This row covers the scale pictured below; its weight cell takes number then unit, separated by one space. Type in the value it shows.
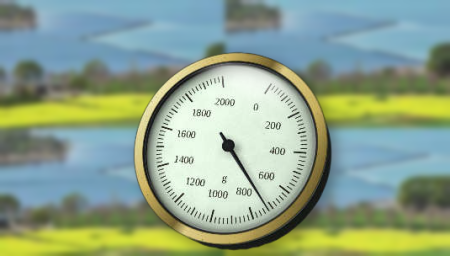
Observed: 720 g
